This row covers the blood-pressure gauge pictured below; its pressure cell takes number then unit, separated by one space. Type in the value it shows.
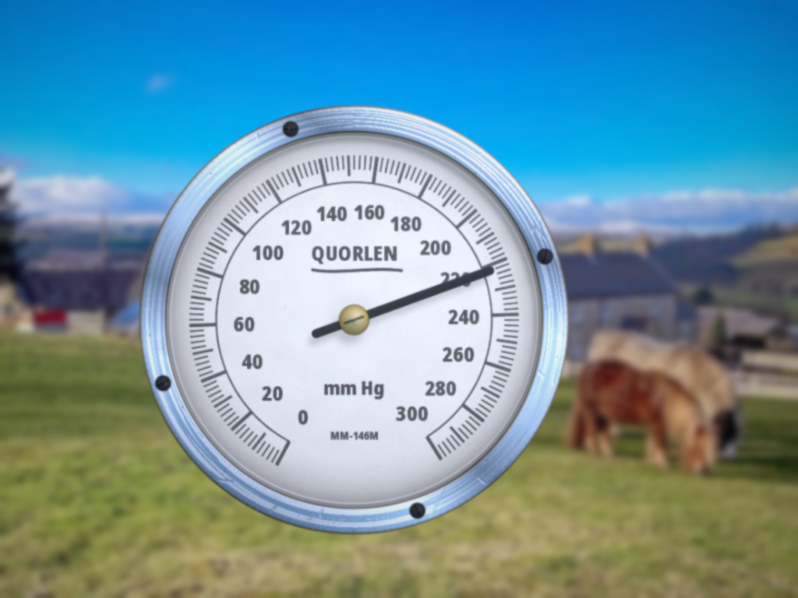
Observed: 222 mmHg
